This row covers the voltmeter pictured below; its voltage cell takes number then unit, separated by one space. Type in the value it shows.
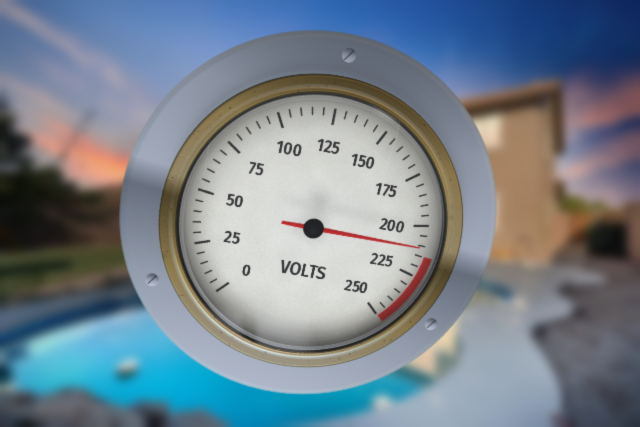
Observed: 210 V
